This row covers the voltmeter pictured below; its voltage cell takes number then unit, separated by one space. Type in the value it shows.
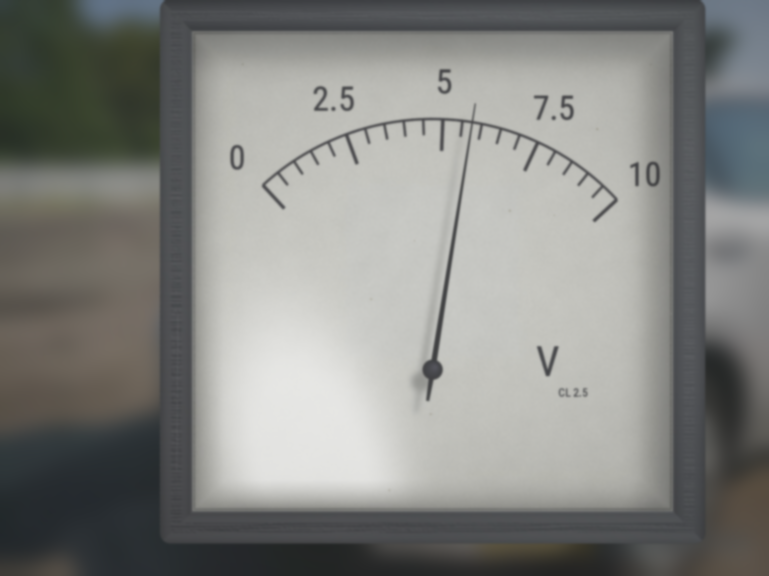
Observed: 5.75 V
